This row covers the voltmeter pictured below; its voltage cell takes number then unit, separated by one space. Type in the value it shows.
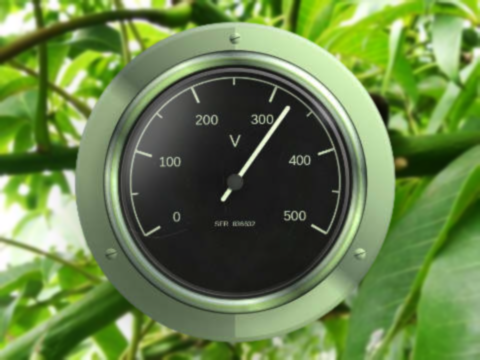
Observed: 325 V
